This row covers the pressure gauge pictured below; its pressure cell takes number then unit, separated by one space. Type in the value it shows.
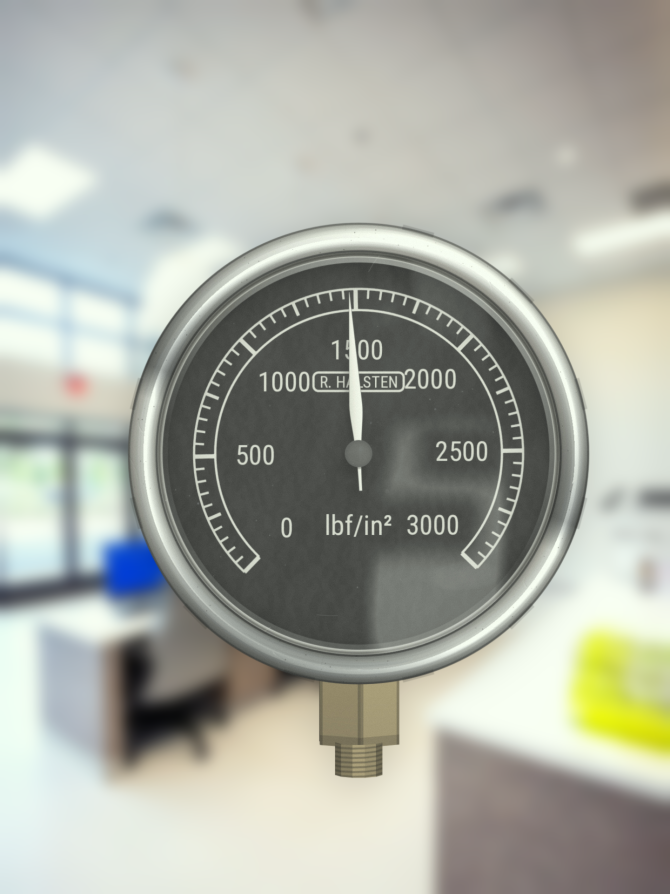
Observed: 1475 psi
